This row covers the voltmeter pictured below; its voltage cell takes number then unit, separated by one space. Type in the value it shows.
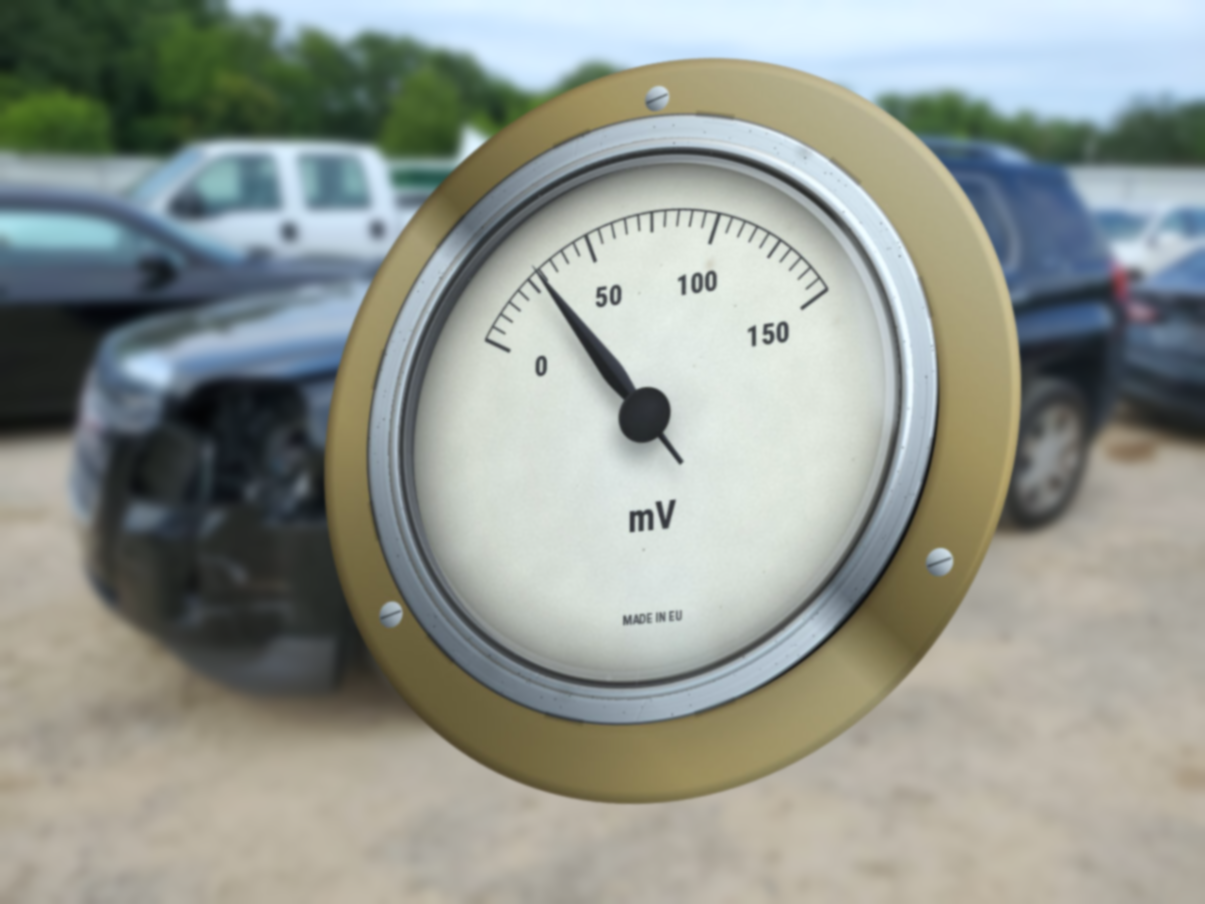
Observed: 30 mV
